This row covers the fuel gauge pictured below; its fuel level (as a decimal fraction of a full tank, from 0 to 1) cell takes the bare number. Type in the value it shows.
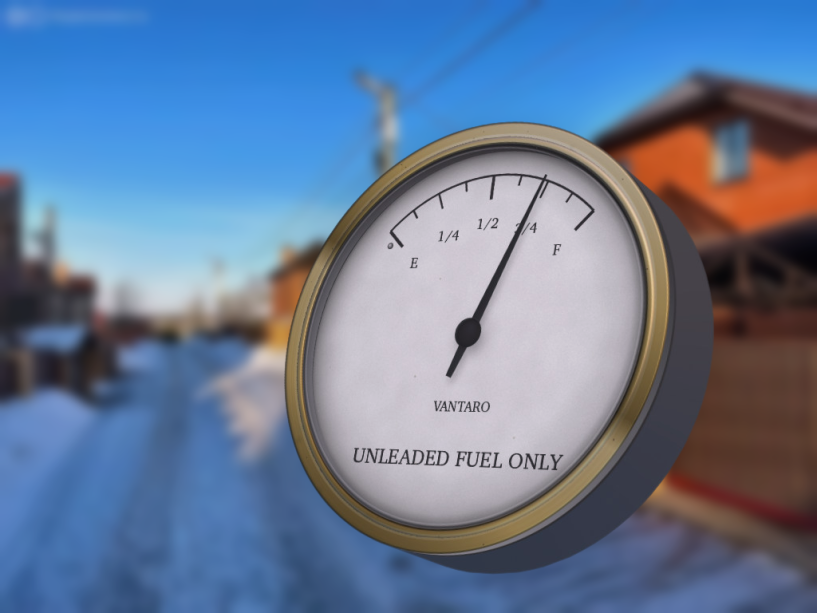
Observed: 0.75
